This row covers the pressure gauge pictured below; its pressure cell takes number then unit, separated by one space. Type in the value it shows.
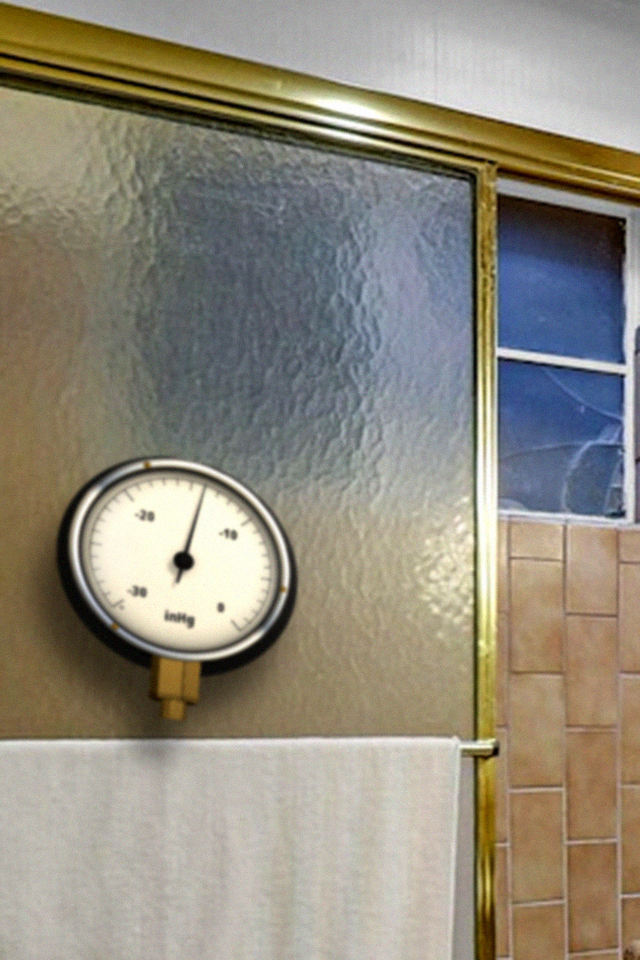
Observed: -14 inHg
